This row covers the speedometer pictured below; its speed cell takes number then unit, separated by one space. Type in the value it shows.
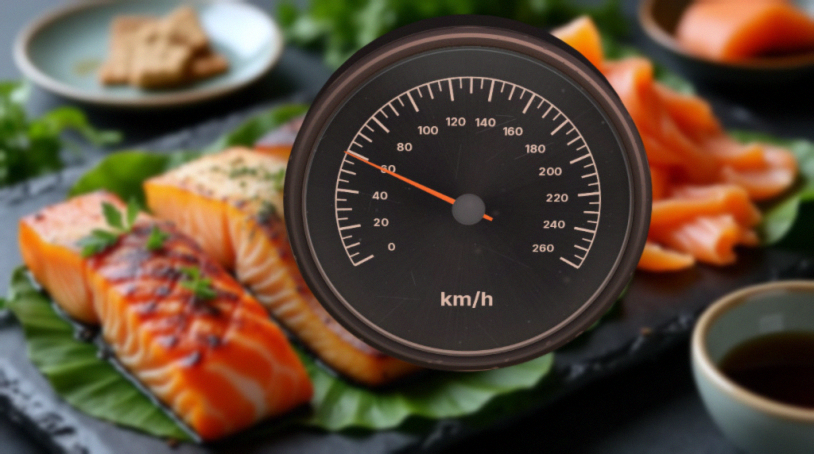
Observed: 60 km/h
